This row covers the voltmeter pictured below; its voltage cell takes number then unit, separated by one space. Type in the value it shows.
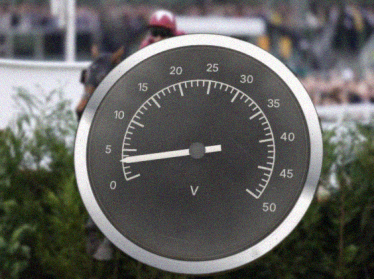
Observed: 3 V
